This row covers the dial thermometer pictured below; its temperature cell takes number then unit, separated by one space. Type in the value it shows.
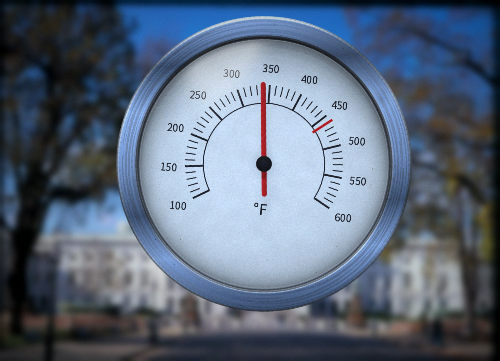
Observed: 340 °F
